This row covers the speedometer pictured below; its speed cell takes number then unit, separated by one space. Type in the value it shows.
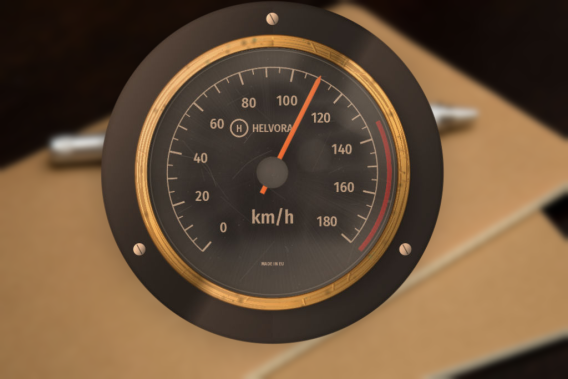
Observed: 110 km/h
